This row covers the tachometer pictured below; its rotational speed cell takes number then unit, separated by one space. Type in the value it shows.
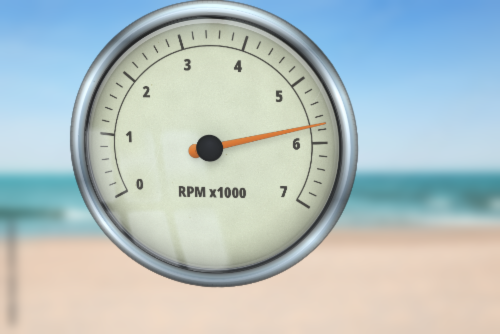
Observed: 5700 rpm
